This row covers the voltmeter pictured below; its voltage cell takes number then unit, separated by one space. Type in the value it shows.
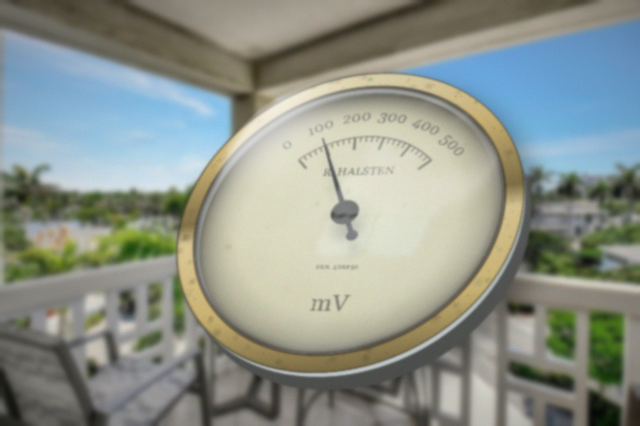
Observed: 100 mV
